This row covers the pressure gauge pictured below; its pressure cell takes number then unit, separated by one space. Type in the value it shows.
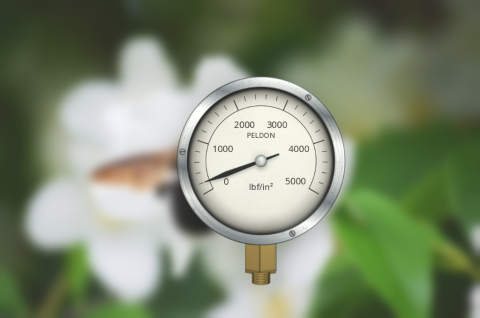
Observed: 200 psi
